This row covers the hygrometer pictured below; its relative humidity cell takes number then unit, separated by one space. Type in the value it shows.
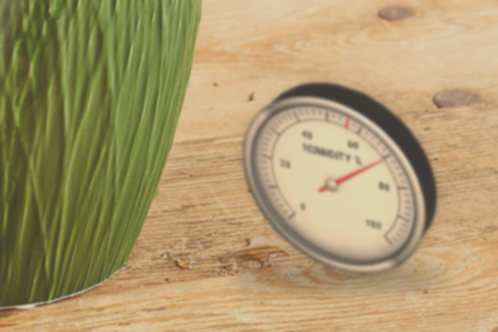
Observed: 70 %
